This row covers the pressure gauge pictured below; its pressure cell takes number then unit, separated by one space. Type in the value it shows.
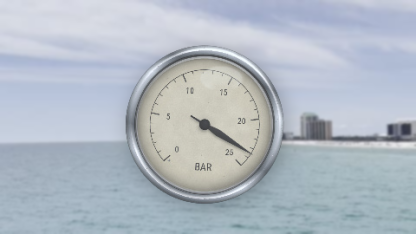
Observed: 23.5 bar
